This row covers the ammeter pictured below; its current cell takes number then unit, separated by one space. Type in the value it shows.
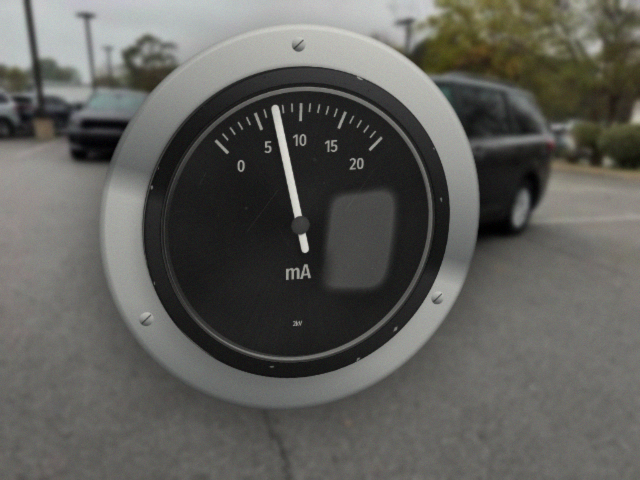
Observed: 7 mA
